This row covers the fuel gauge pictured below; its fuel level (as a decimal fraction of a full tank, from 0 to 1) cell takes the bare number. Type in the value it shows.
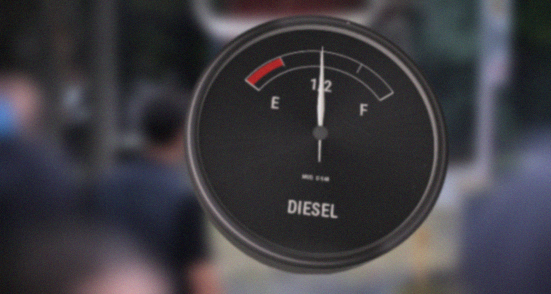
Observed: 0.5
